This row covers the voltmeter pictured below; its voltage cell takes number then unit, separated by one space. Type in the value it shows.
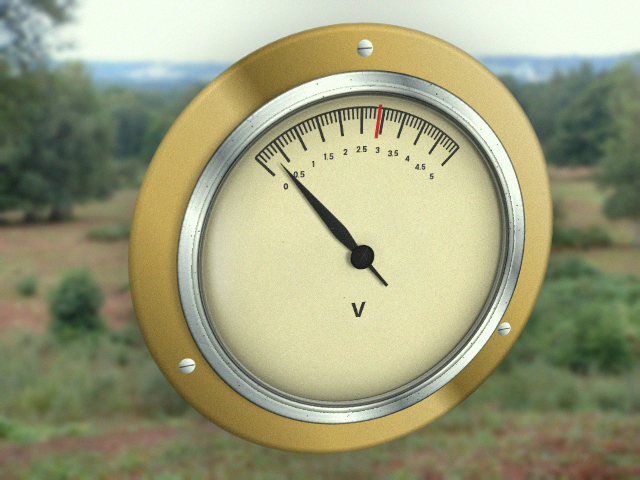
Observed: 0.3 V
